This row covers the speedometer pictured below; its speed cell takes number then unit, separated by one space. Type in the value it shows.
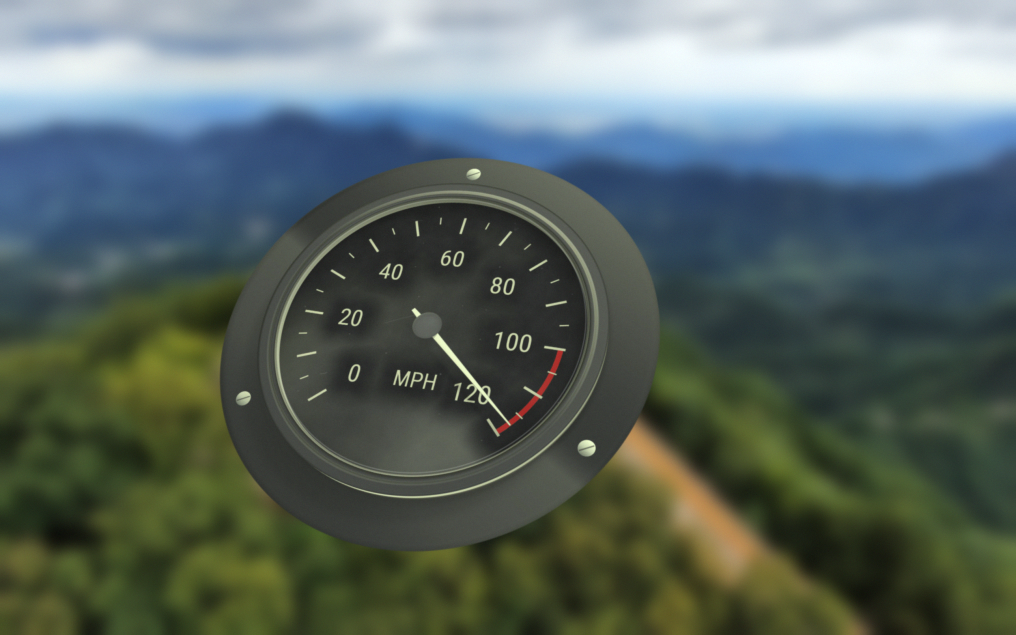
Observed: 117.5 mph
